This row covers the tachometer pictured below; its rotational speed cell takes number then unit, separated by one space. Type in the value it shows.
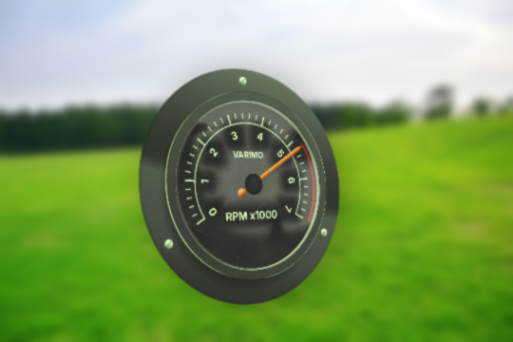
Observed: 5200 rpm
